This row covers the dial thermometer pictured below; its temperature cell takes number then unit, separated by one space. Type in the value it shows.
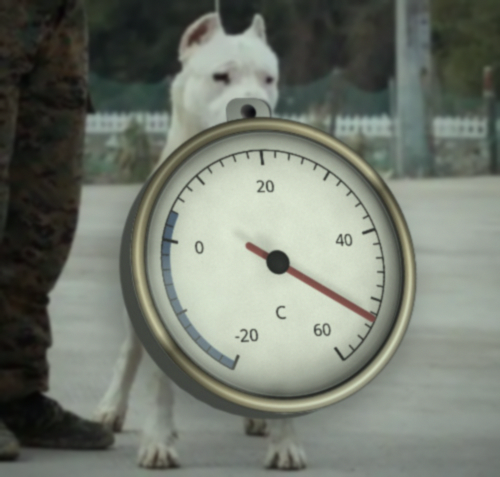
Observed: 53 °C
